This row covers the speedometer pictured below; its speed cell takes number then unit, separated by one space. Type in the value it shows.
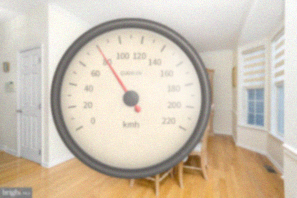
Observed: 80 km/h
